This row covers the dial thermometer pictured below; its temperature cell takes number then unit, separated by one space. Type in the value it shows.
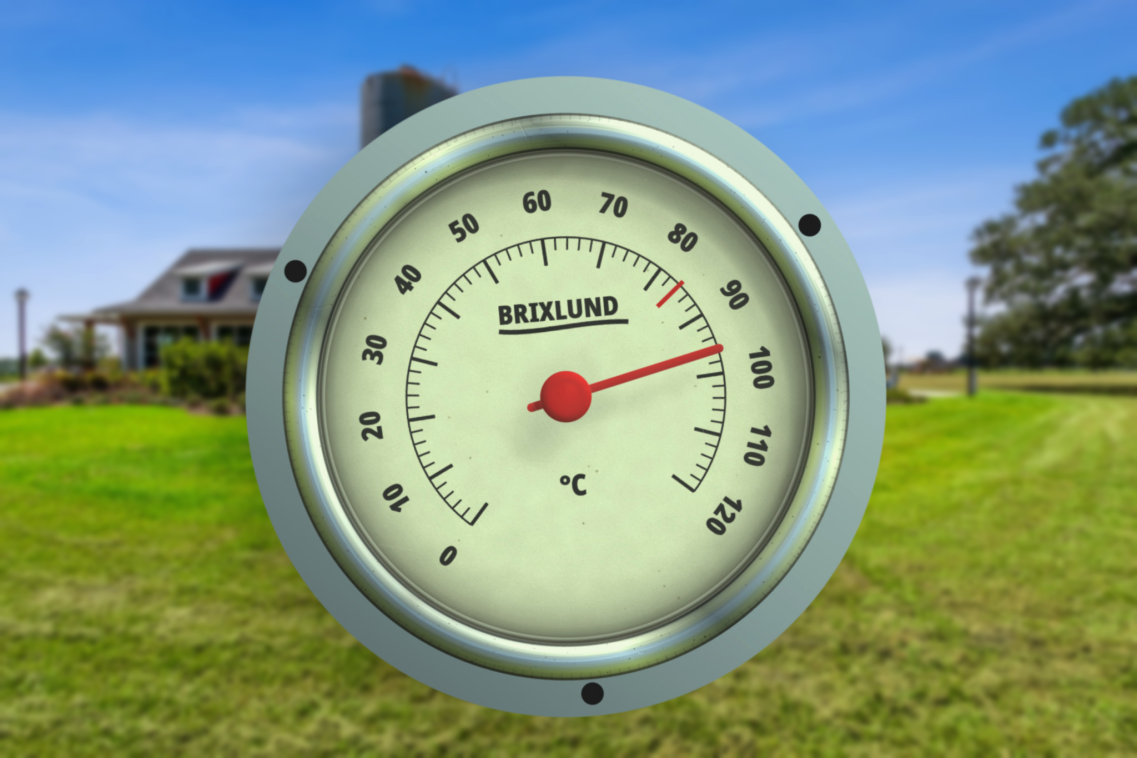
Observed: 96 °C
